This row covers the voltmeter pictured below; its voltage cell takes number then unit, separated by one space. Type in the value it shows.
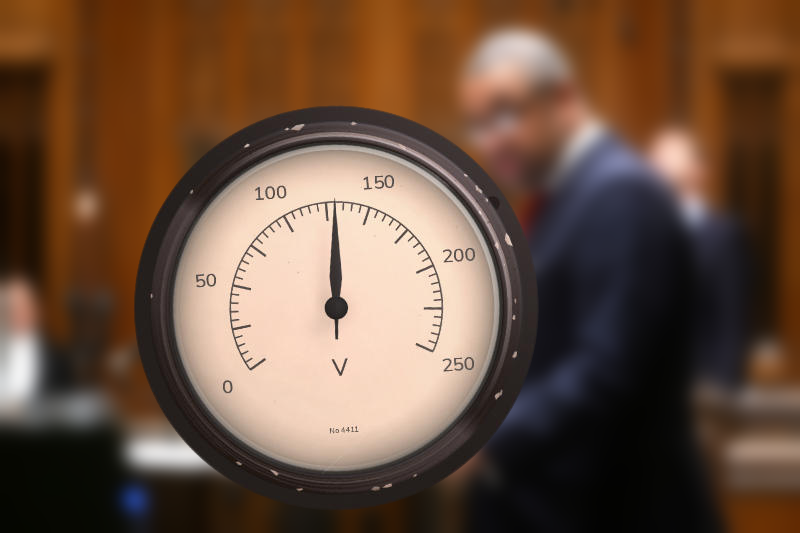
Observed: 130 V
